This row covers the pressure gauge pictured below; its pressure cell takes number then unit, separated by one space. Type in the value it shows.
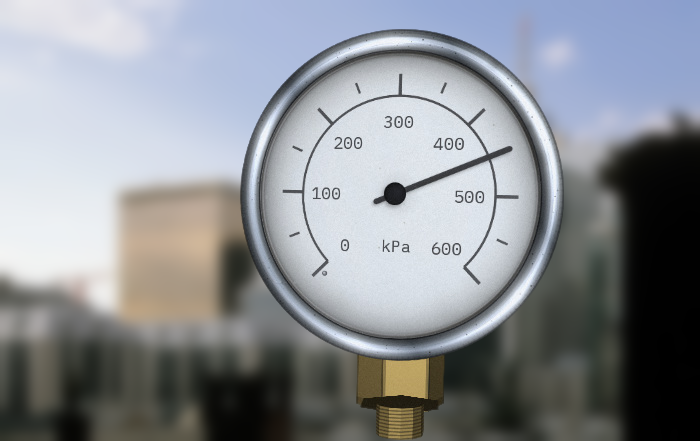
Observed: 450 kPa
